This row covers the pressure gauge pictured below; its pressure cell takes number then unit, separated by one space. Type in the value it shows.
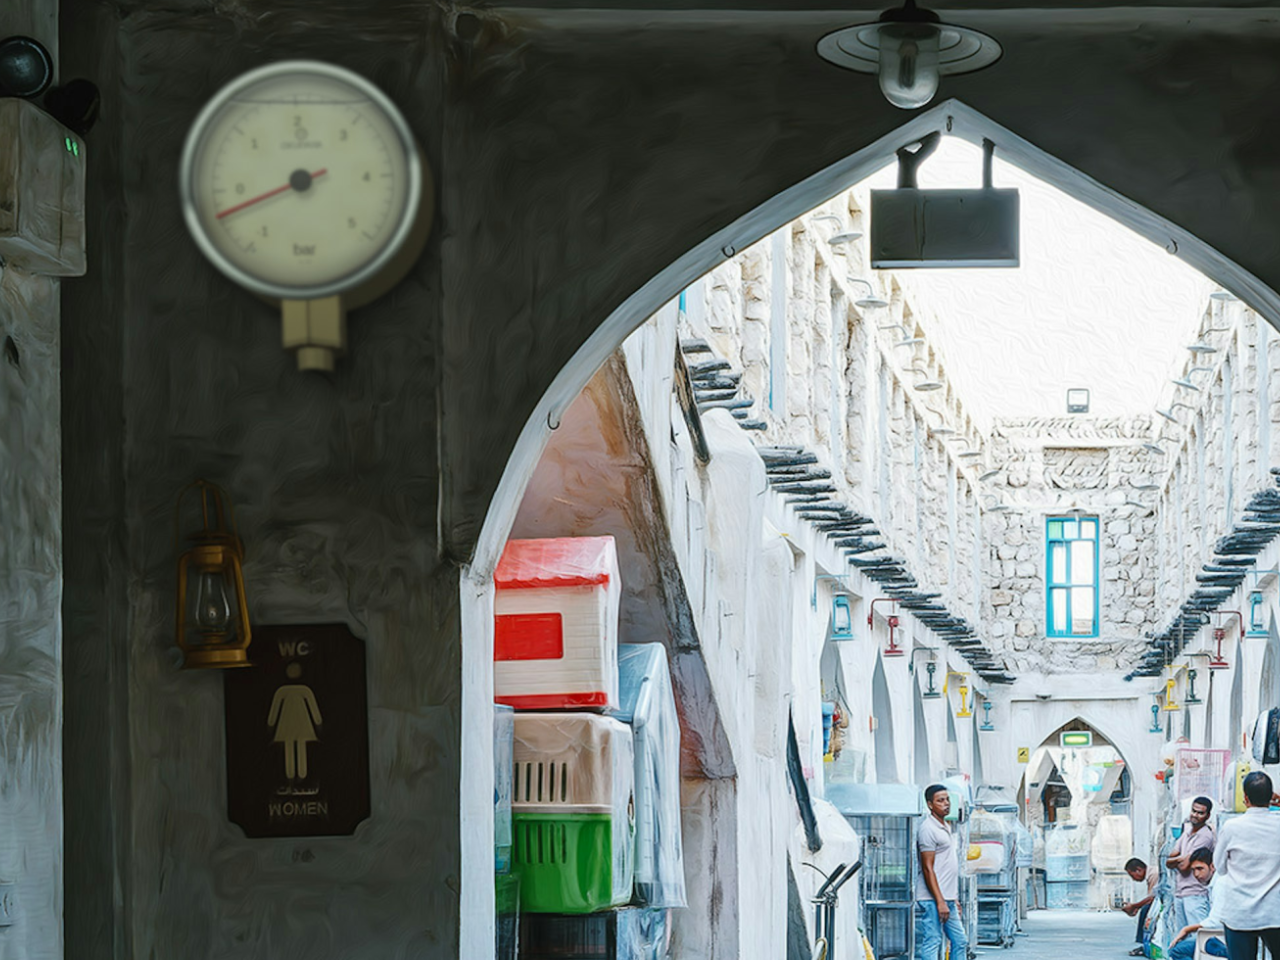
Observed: -0.4 bar
